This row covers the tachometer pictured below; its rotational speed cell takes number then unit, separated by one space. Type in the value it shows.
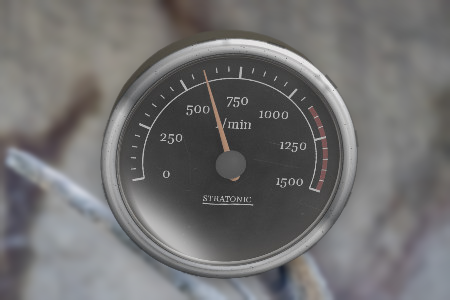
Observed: 600 rpm
